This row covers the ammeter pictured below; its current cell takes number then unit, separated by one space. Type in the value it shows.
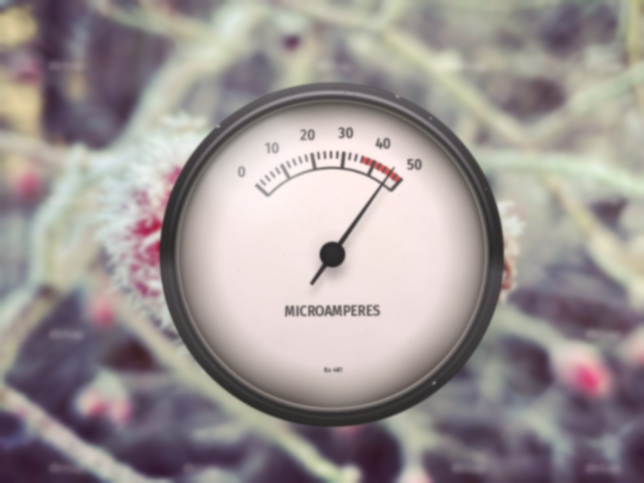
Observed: 46 µA
